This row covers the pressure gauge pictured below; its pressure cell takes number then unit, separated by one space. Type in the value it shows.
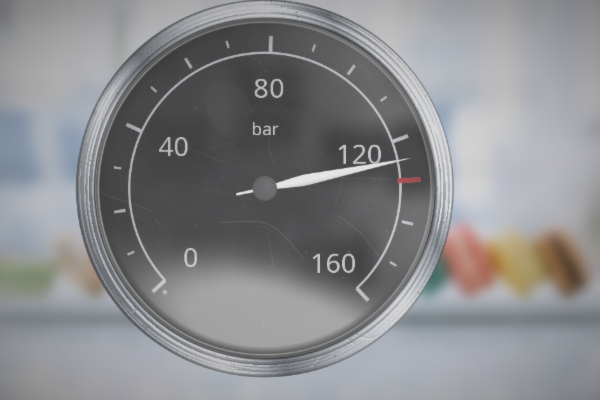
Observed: 125 bar
